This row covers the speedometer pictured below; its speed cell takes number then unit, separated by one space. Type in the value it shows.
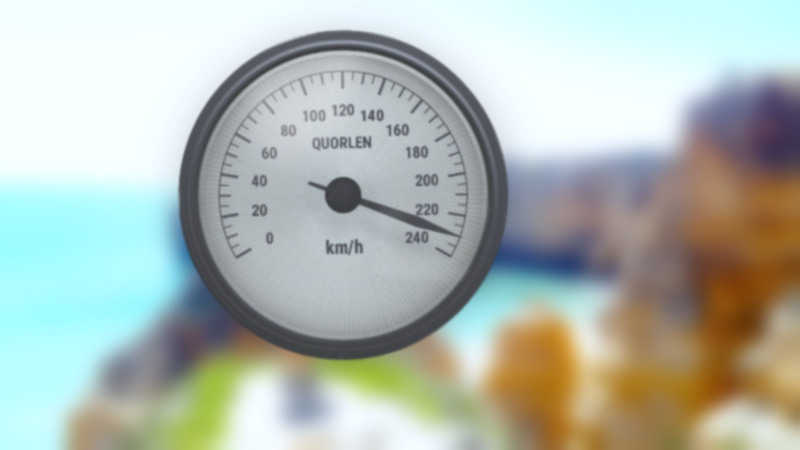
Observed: 230 km/h
